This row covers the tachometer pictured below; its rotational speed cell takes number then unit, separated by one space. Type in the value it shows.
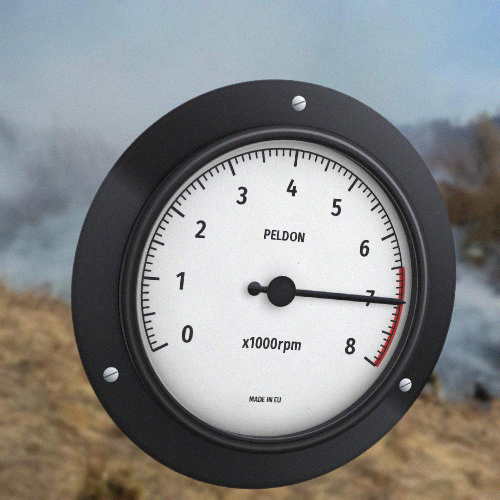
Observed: 7000 rpm
